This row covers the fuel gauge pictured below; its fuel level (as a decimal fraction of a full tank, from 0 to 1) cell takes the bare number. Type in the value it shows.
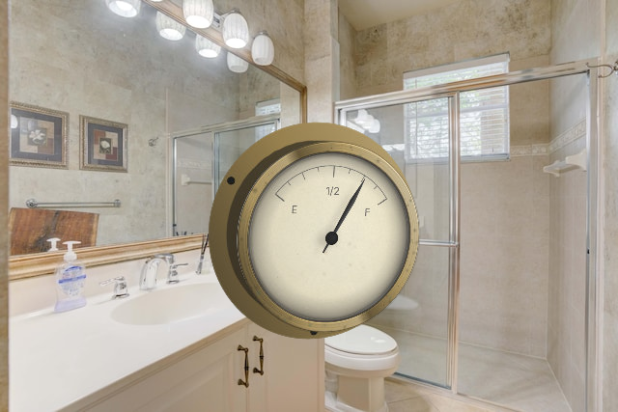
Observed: 0.75
